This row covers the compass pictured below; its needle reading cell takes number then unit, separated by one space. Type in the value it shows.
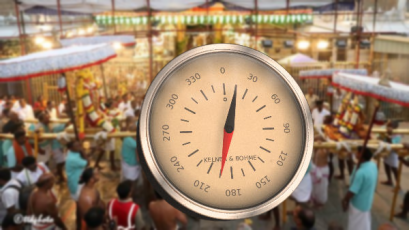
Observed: 195 °
